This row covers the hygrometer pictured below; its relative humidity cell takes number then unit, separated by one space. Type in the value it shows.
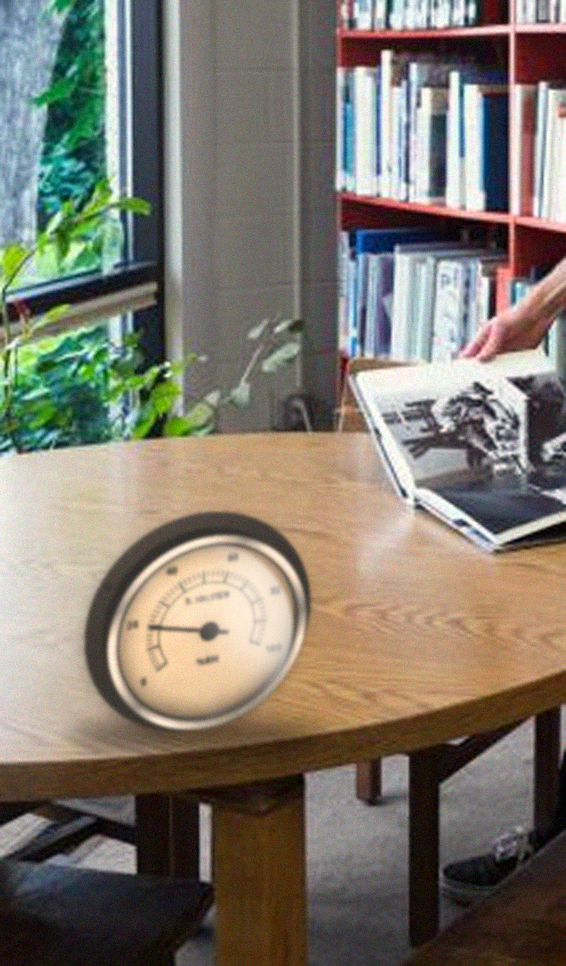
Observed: 20 %
